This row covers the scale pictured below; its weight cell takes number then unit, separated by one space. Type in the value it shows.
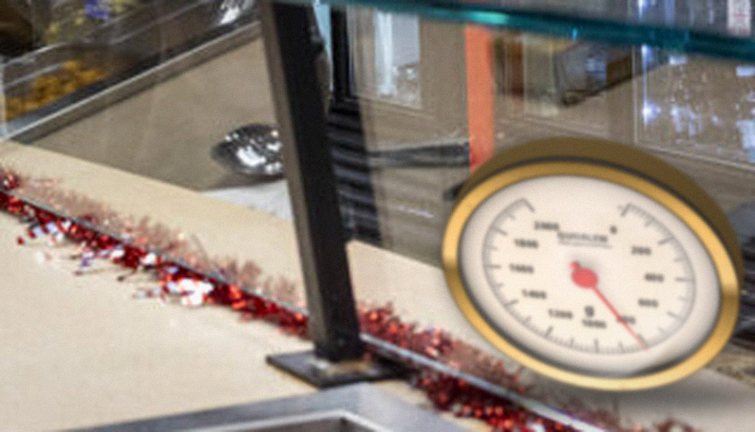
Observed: 800 g
